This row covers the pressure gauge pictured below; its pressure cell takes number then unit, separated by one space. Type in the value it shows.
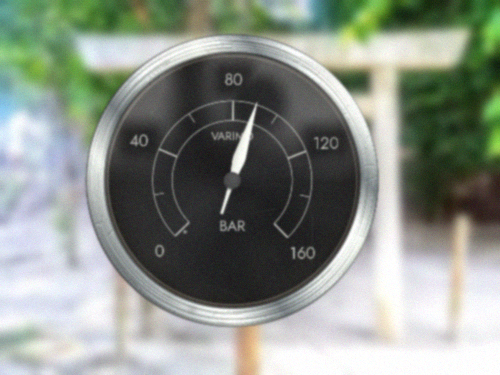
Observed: 90 bar
